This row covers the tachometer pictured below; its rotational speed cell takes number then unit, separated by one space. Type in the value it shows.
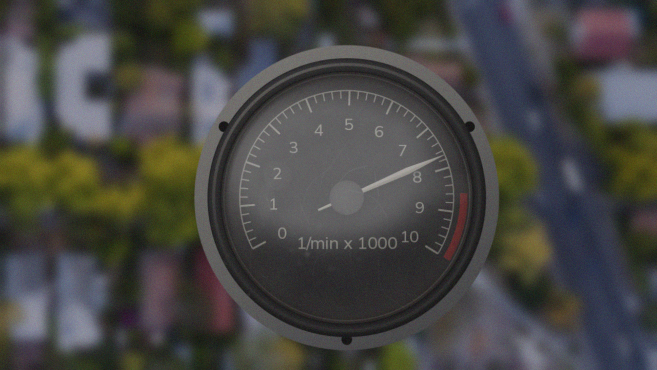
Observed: 7700 rpm
